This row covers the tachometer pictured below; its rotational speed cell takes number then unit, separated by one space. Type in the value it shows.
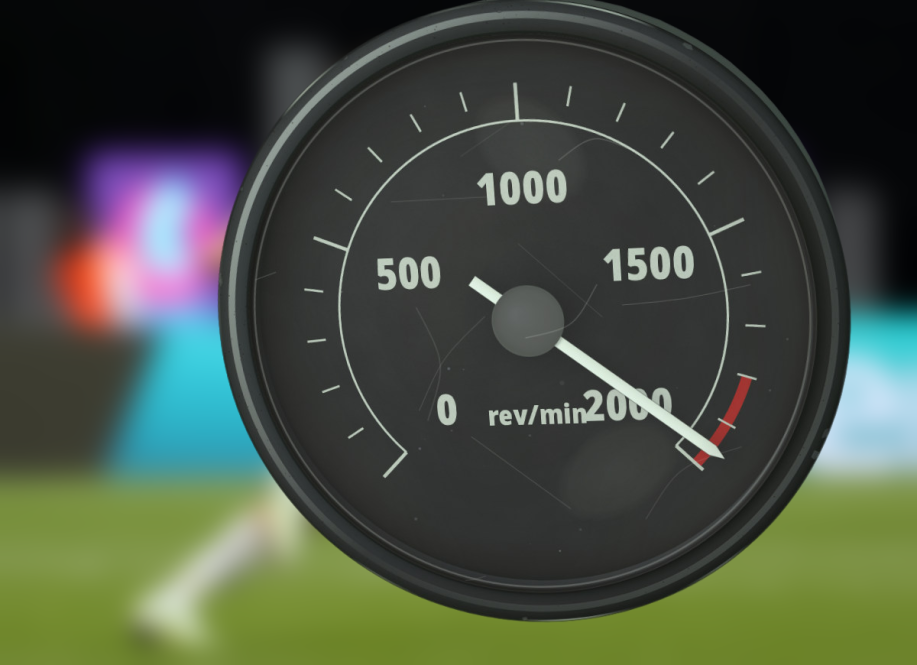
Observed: 1950 rpm
